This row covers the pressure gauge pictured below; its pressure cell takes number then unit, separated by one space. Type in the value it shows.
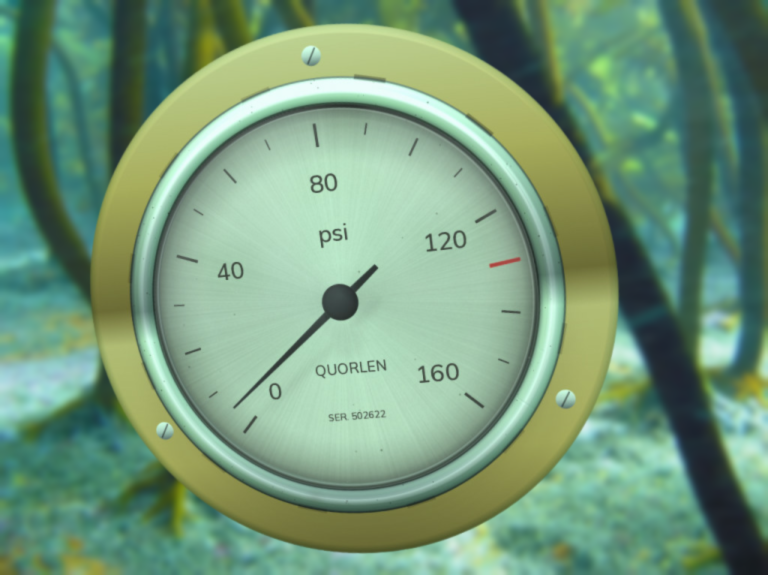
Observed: 5 psi
